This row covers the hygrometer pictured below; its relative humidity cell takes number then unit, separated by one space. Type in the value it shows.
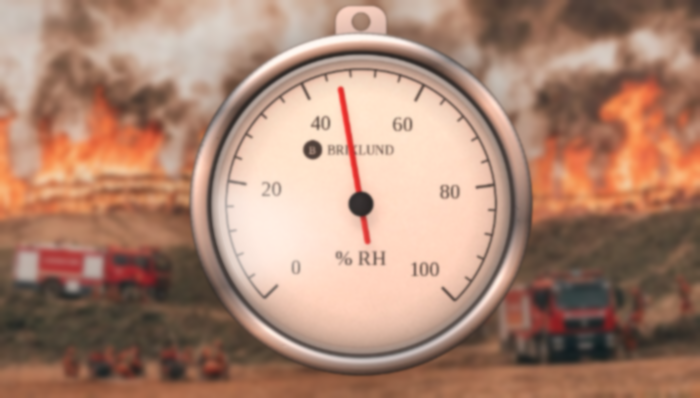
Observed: 46 %
